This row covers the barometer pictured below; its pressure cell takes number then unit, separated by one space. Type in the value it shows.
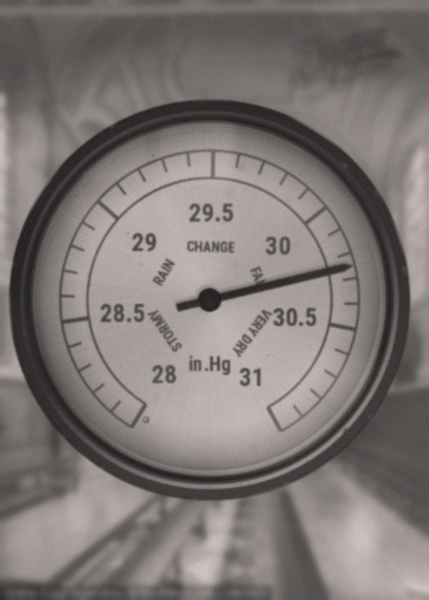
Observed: 30.25 inHg
